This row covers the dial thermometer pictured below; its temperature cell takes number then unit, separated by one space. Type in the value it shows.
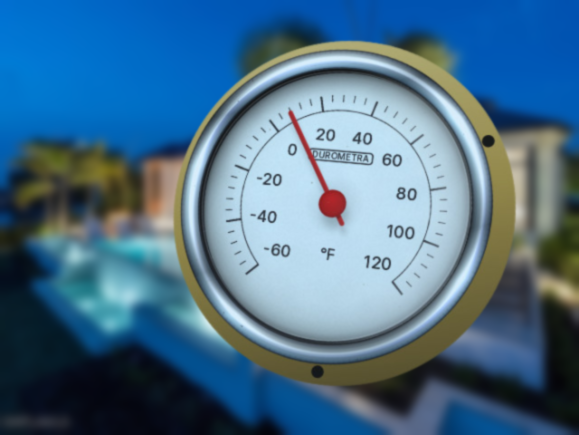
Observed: 8 °F
